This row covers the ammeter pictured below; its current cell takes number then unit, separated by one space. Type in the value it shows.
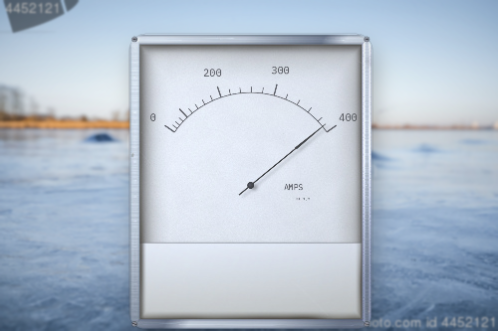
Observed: 390 A
